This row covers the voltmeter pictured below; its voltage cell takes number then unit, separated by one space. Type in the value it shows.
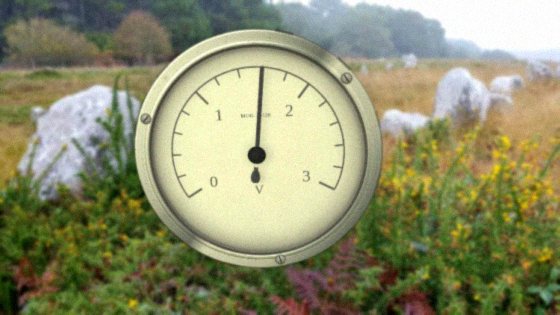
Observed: 1.6 V
